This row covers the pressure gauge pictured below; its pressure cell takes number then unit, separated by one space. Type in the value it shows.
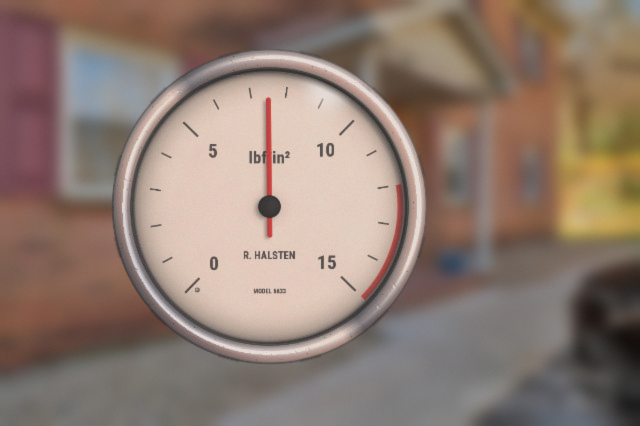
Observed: 7.5 psi
